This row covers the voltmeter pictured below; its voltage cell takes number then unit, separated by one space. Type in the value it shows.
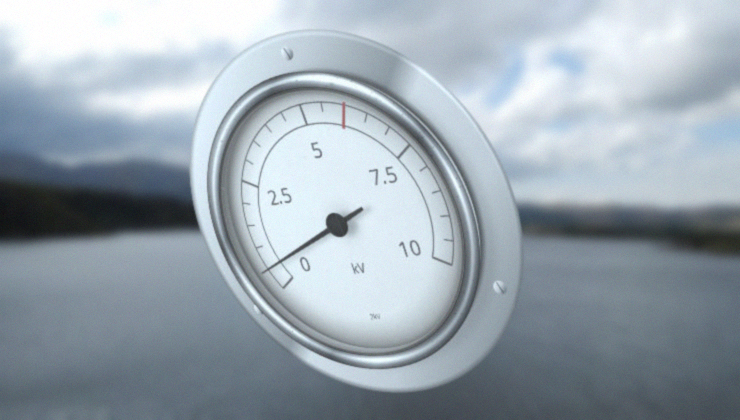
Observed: 0.5 kV
